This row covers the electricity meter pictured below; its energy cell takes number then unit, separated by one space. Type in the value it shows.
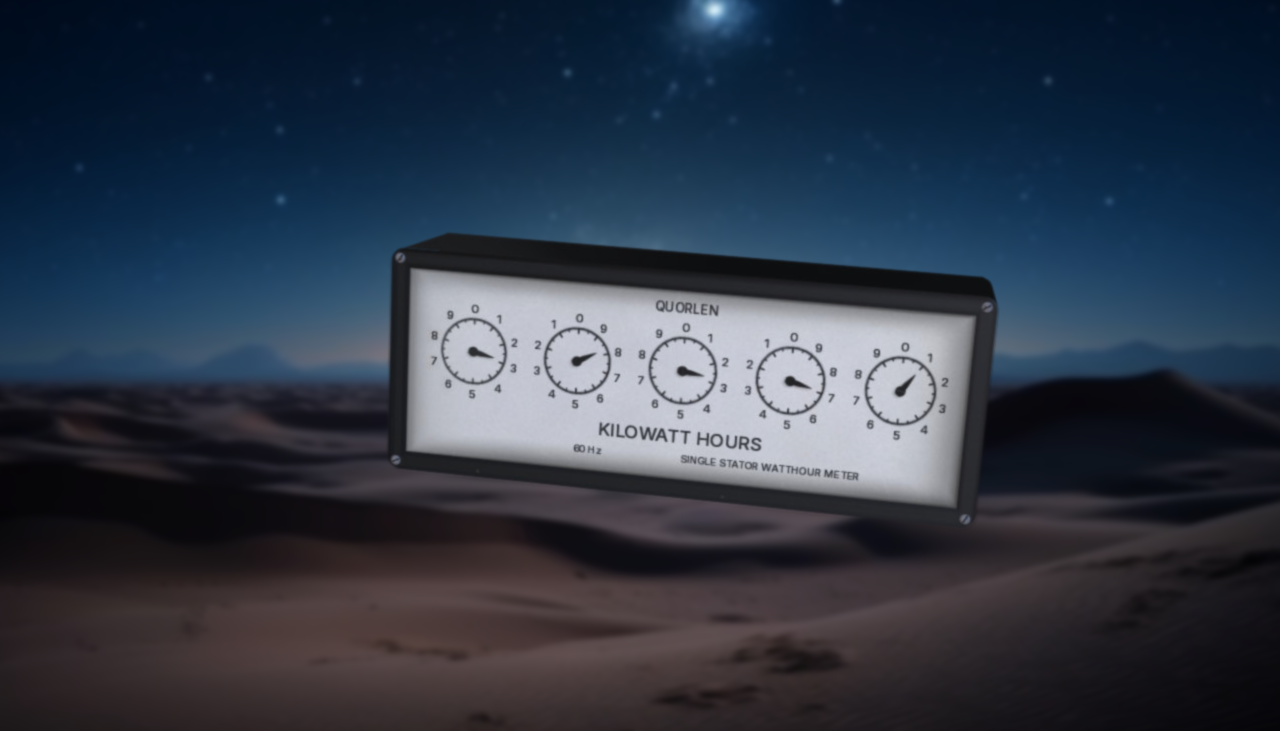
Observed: 28271 kWh
